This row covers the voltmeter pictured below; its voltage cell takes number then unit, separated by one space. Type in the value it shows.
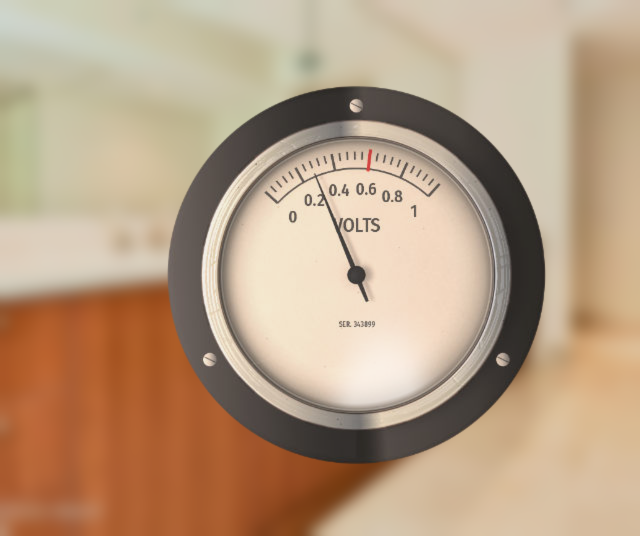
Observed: 0.28 V
